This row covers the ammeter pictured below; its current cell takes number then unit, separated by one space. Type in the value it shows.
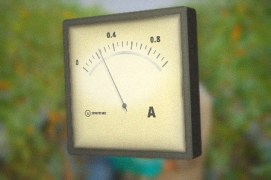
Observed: 0.25 A
